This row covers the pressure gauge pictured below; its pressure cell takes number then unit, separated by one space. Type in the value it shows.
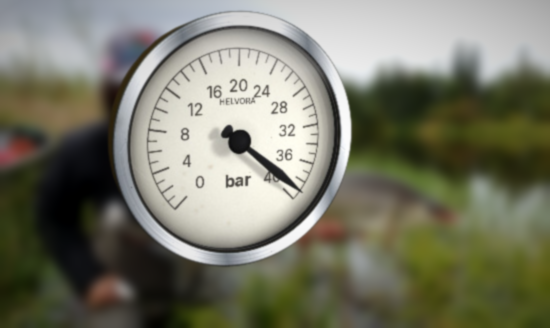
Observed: 39 bar
